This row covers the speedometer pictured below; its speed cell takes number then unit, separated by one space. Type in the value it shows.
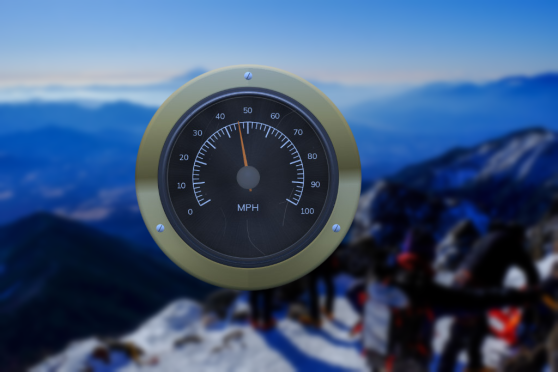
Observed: 46 mph
